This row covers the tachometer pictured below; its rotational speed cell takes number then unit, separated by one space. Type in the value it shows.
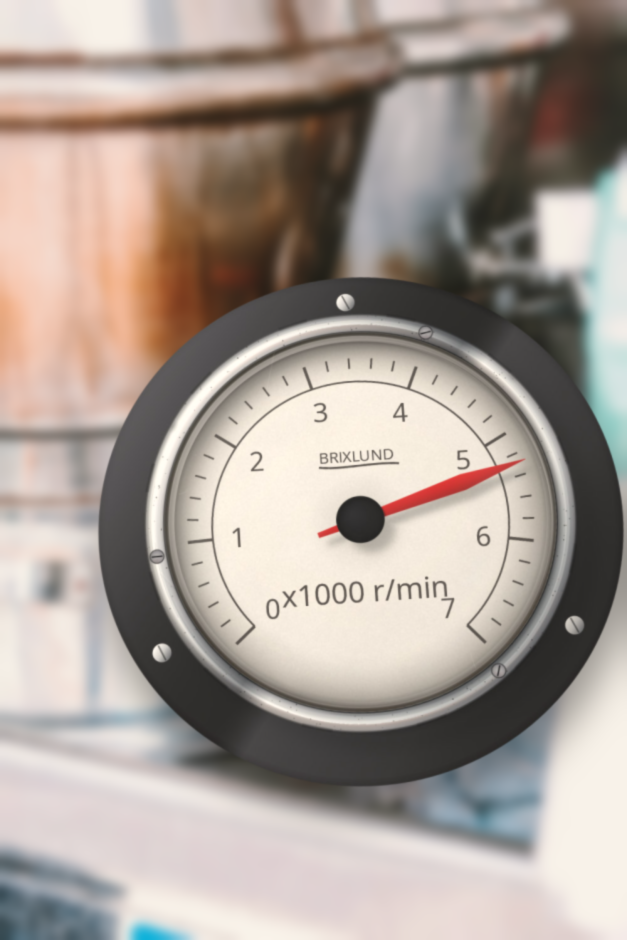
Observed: 5300 rpm
